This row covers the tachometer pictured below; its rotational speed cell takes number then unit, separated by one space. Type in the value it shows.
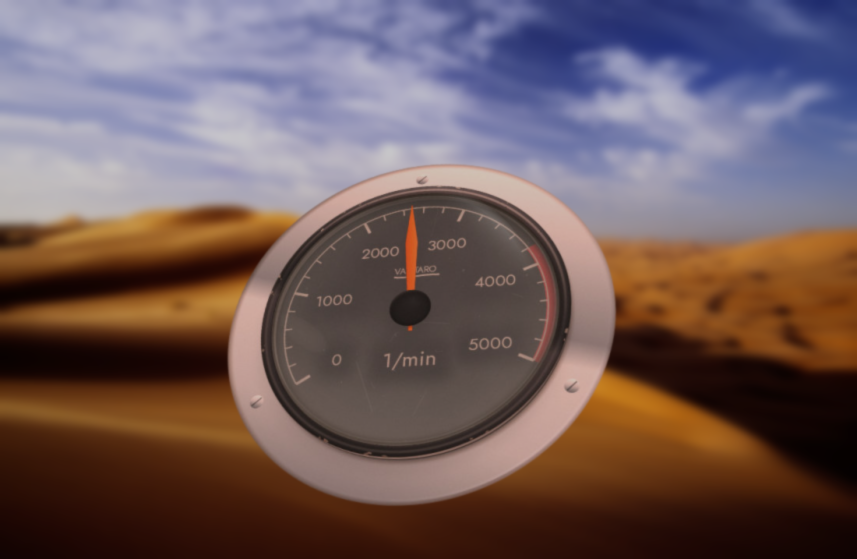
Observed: 2500 rpm
